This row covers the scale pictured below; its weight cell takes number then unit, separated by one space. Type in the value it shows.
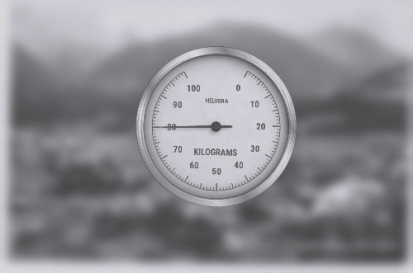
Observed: 80 kg
